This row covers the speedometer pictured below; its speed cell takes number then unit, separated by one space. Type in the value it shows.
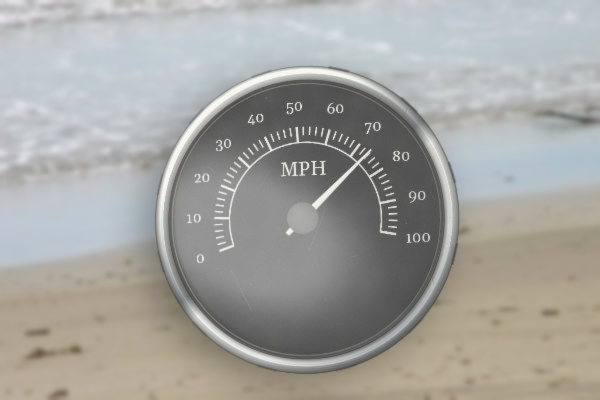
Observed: 74 mph
